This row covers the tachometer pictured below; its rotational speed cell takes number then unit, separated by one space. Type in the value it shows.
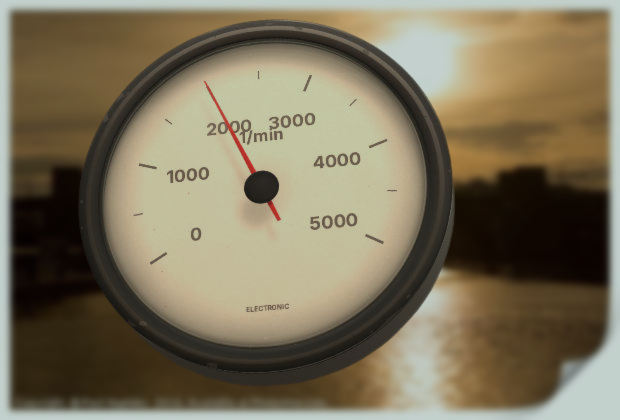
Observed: 2000 rpm
